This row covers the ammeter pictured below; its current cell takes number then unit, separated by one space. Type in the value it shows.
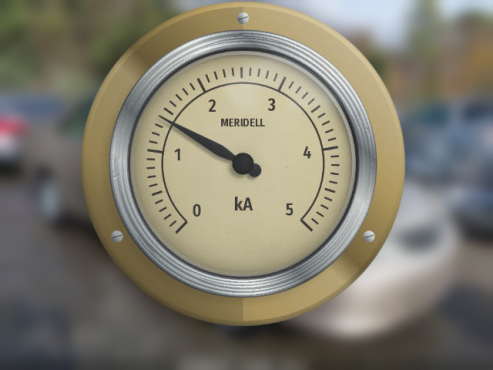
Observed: 1.4 kA
